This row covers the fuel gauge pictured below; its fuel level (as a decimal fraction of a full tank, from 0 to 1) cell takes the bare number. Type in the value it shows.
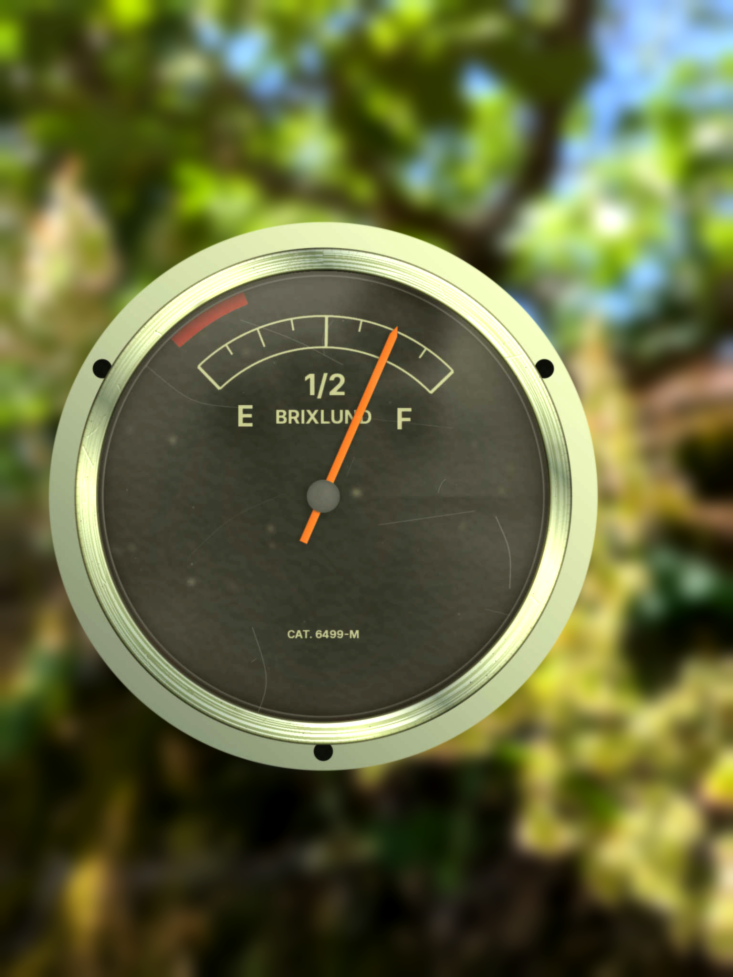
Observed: 0.75
